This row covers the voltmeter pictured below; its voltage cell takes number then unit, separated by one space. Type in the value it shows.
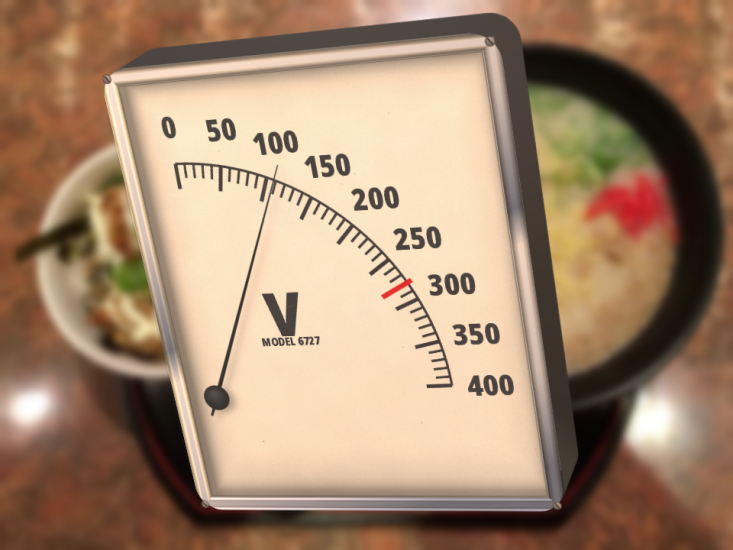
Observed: 110 V
